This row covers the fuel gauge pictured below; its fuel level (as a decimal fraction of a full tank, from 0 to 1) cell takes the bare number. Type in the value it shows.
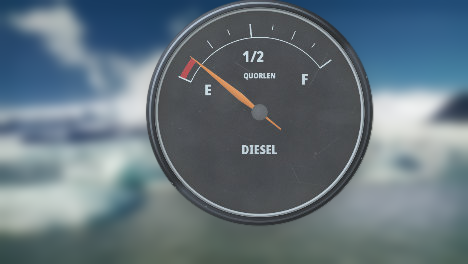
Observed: 0.125
